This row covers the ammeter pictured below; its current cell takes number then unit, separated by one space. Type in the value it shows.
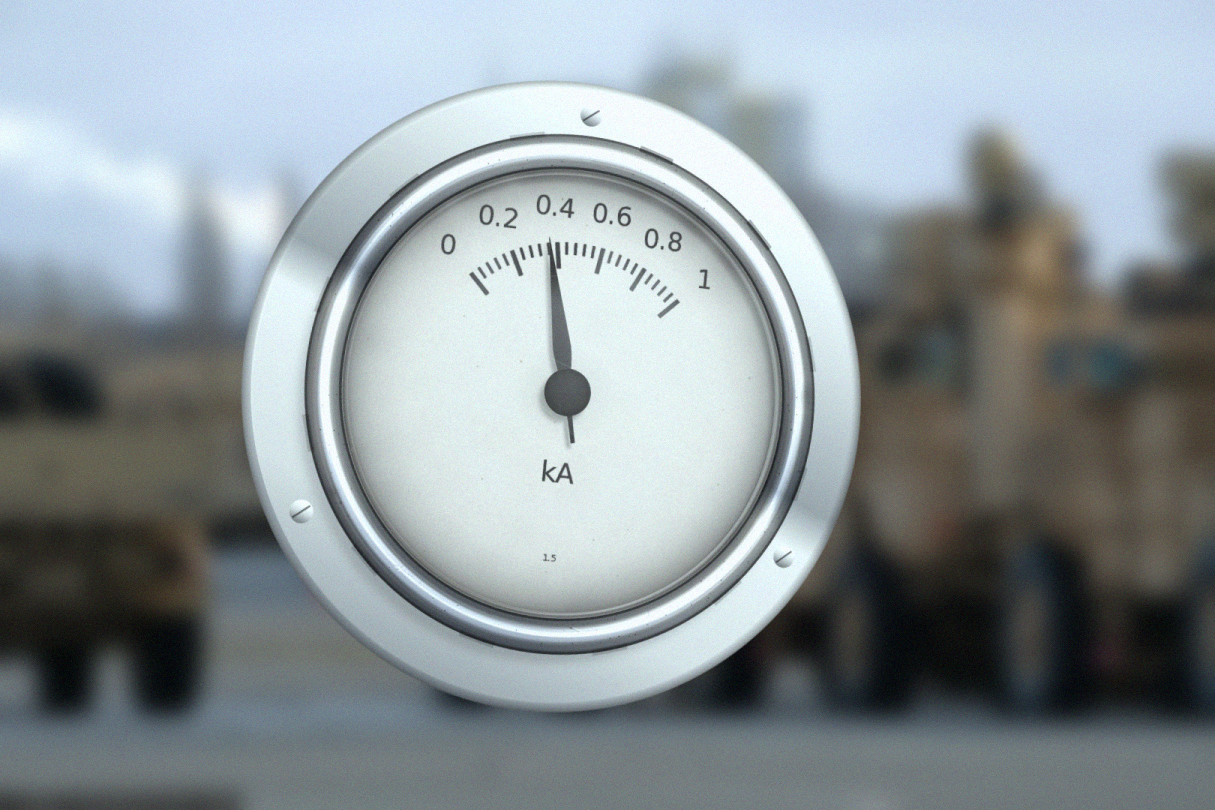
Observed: 0.36 kA
